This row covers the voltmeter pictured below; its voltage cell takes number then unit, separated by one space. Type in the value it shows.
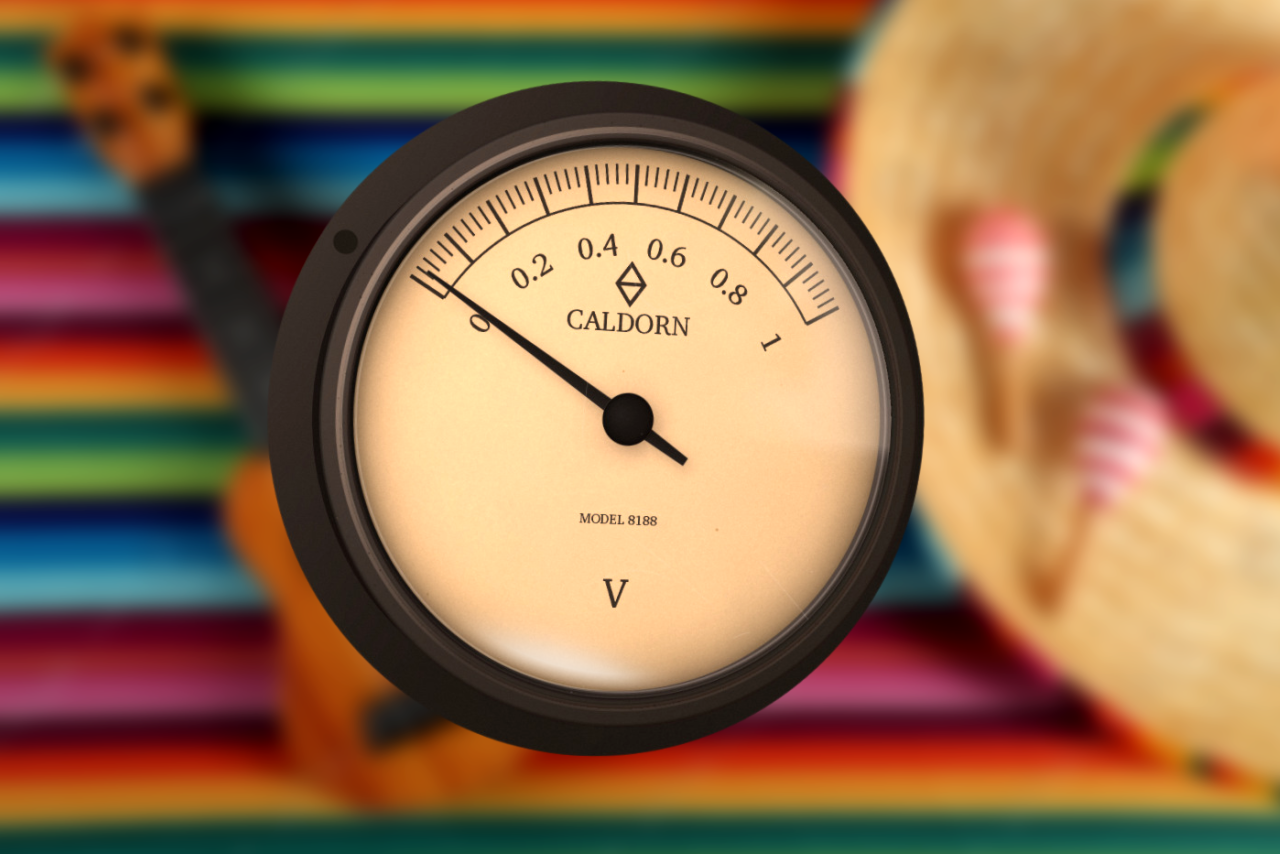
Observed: 0.02 V
